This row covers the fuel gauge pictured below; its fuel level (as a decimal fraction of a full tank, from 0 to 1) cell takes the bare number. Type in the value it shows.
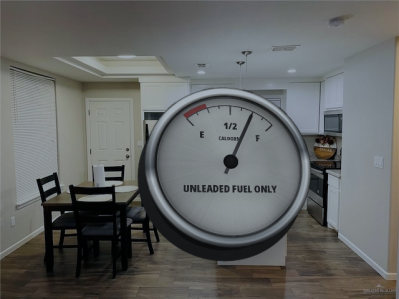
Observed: 0.75
